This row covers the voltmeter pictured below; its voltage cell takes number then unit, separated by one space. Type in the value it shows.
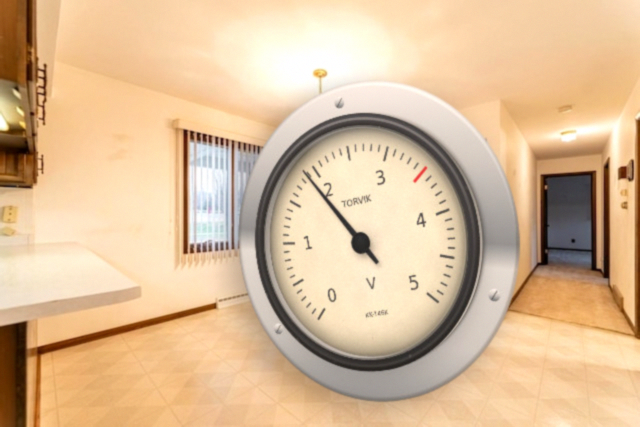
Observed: 1.9 V
